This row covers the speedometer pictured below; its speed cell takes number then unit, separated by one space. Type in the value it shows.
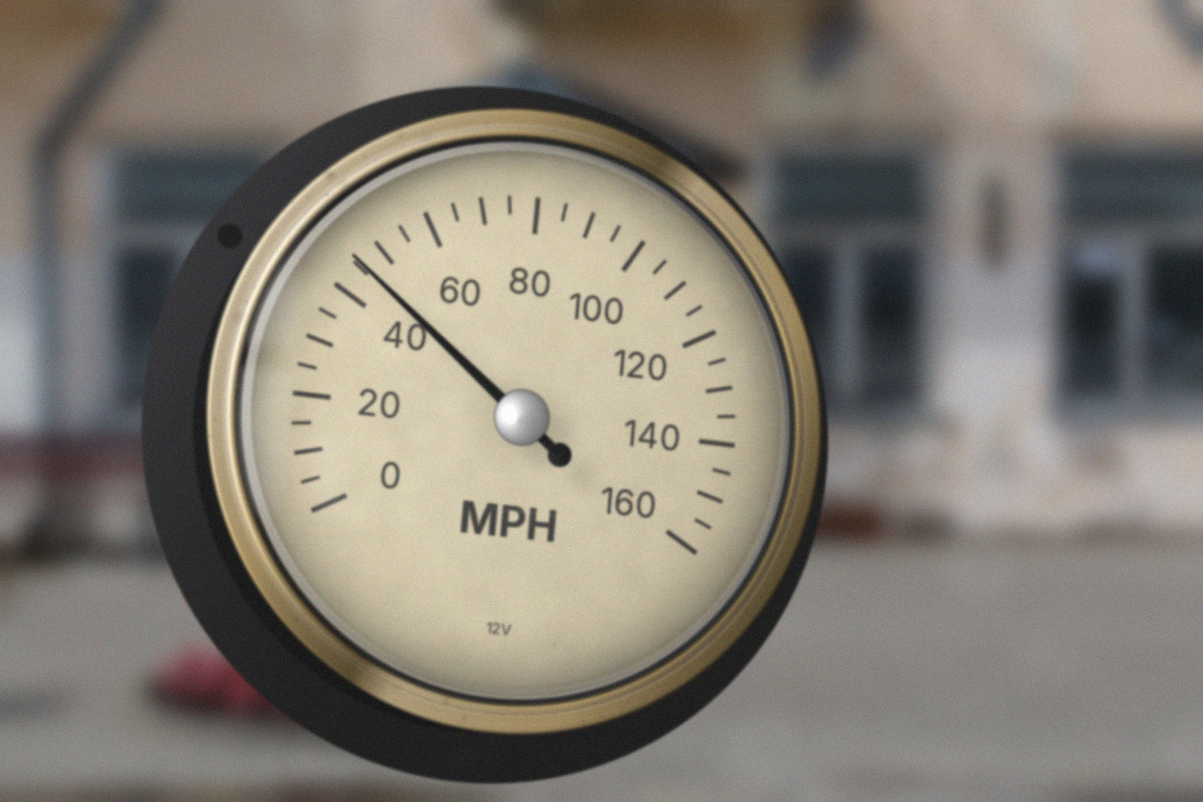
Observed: 45 mph
